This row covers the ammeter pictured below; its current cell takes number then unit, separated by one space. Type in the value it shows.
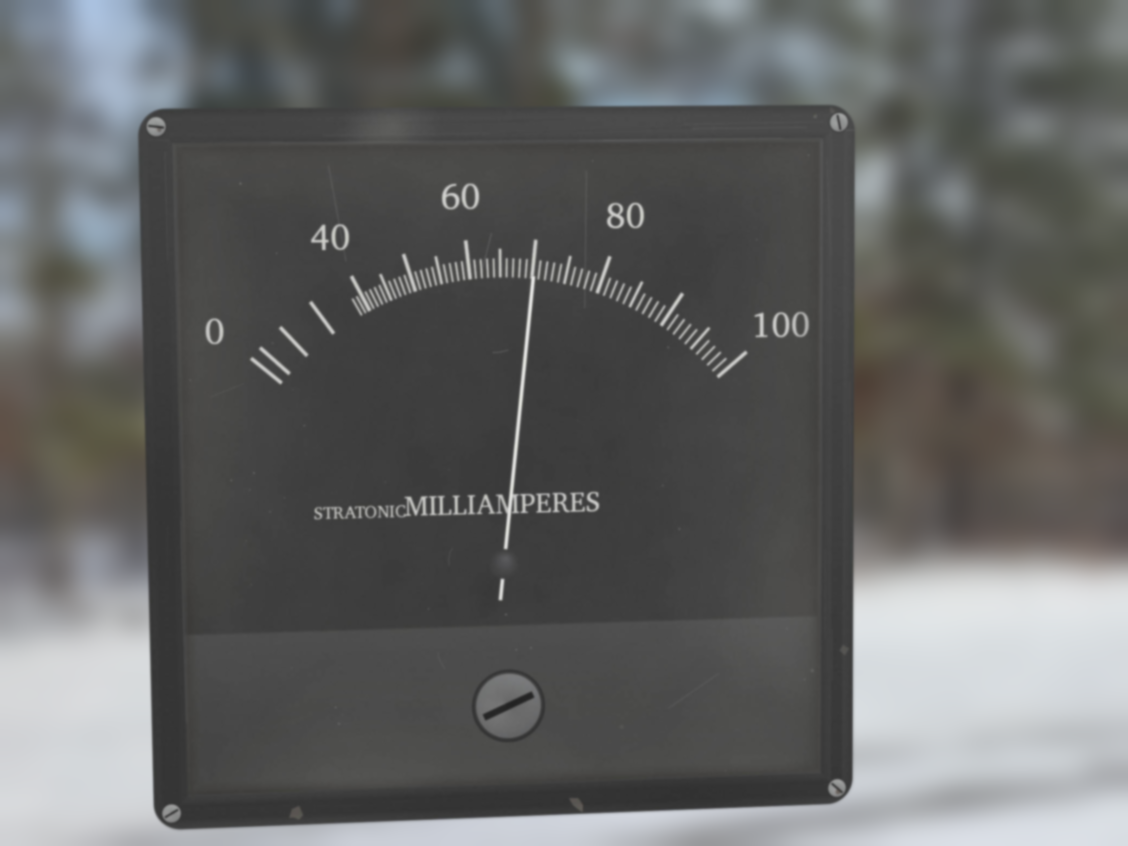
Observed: 70 mA
